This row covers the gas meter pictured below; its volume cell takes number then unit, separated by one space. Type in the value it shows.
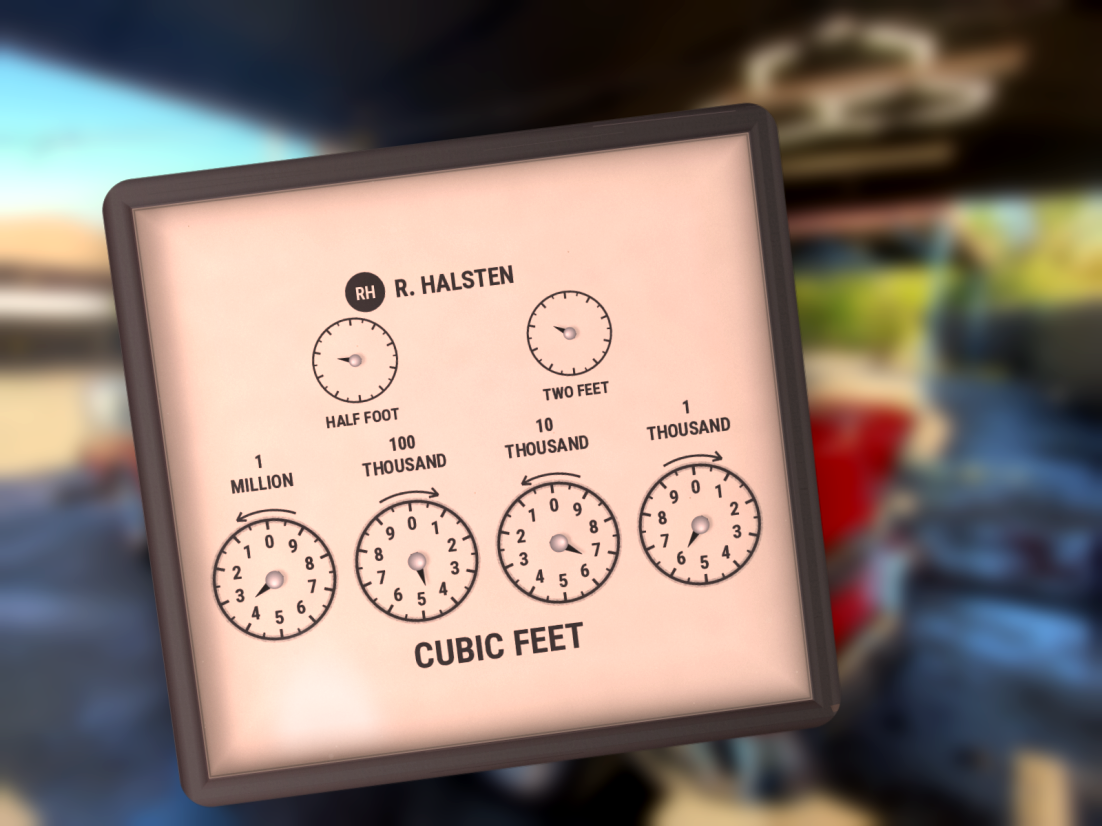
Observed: 346600 ft³
